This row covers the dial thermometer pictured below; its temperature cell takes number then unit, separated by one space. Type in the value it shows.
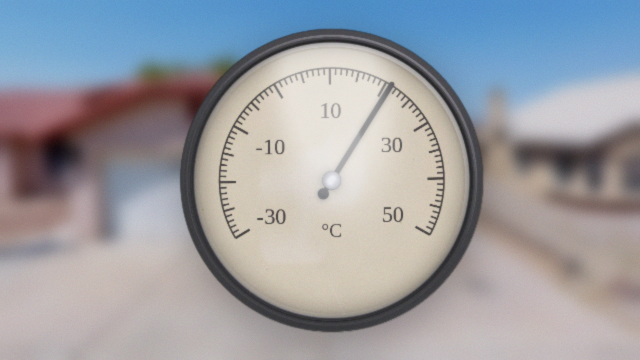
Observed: 21 °C
